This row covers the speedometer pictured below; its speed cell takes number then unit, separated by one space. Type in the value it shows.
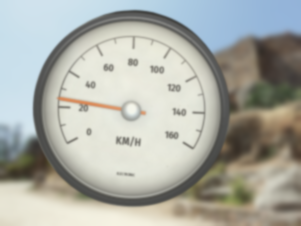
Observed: 25 km/h
